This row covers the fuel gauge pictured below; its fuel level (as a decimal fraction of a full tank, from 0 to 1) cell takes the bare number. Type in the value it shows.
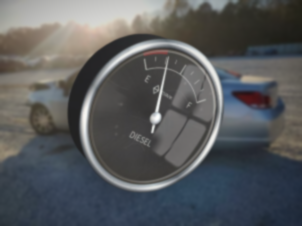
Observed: 0.25
